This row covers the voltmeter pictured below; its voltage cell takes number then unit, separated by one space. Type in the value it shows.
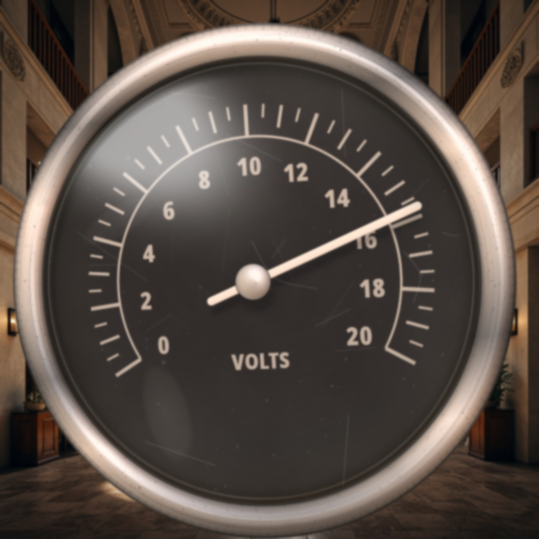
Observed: 15.75 V
